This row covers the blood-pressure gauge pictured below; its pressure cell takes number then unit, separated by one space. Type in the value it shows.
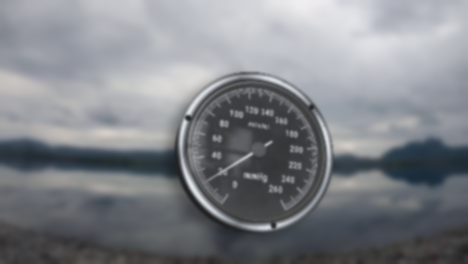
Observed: 20 mmHg
